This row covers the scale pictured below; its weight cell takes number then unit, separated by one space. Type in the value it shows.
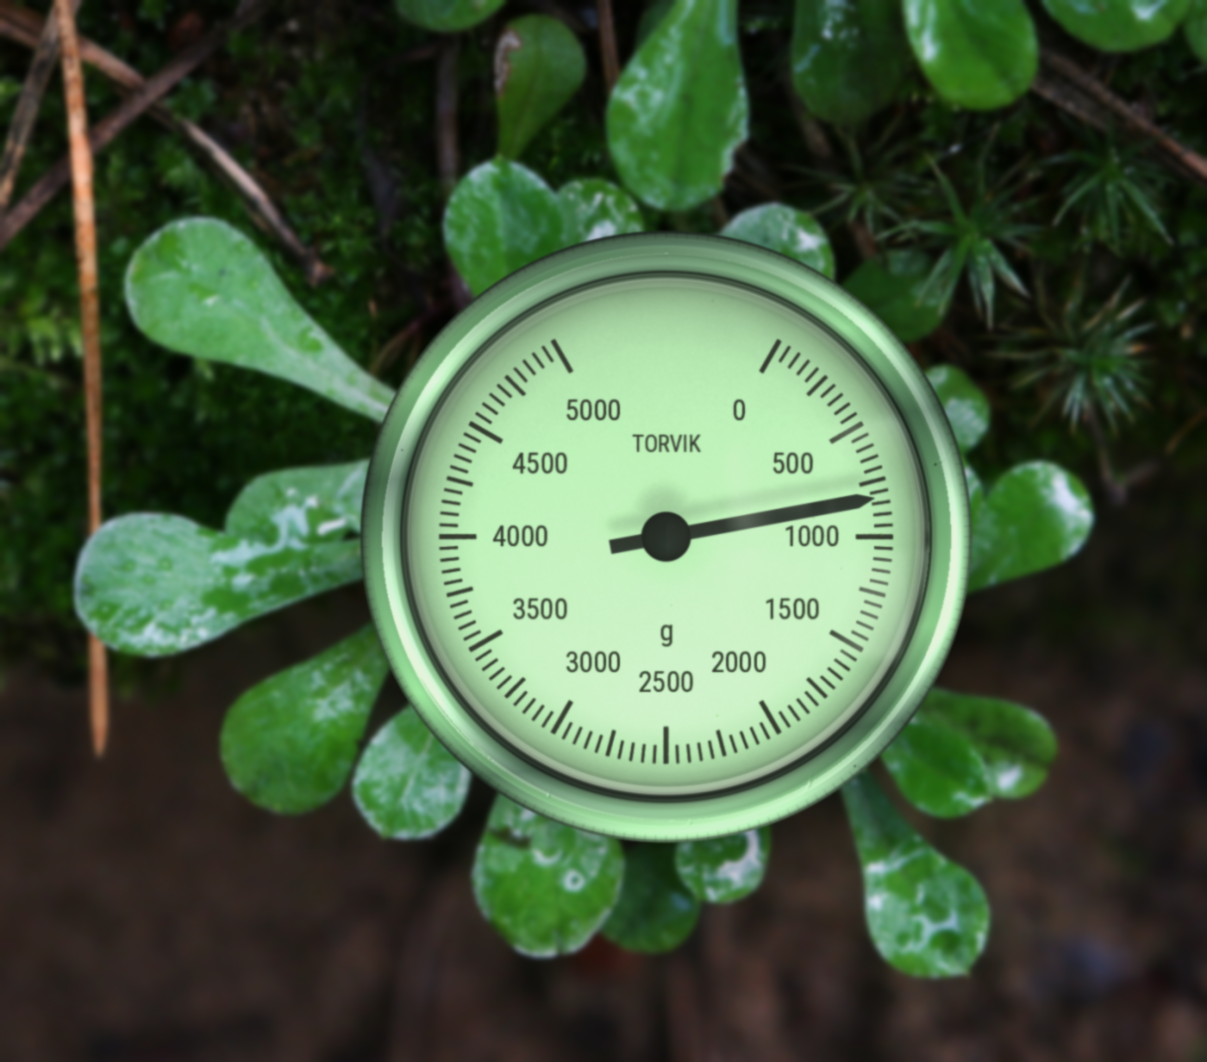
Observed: 825 g
